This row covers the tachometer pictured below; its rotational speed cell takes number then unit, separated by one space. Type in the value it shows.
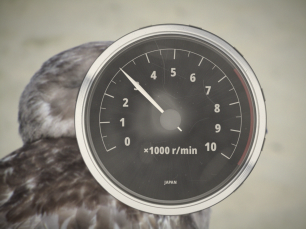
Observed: 3000 rpm
